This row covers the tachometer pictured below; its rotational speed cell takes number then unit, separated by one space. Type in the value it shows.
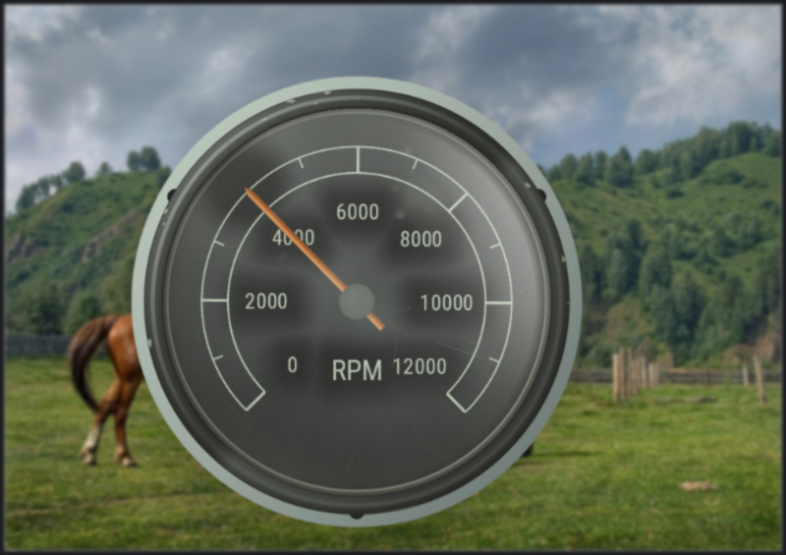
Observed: 4000 rpm
